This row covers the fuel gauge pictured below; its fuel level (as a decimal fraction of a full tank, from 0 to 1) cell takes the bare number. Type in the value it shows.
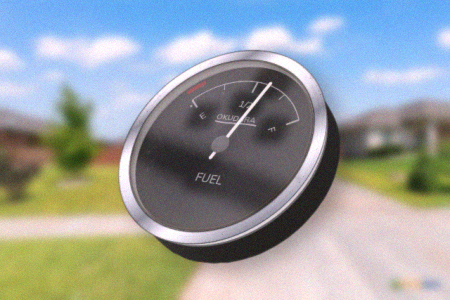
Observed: 0.625
